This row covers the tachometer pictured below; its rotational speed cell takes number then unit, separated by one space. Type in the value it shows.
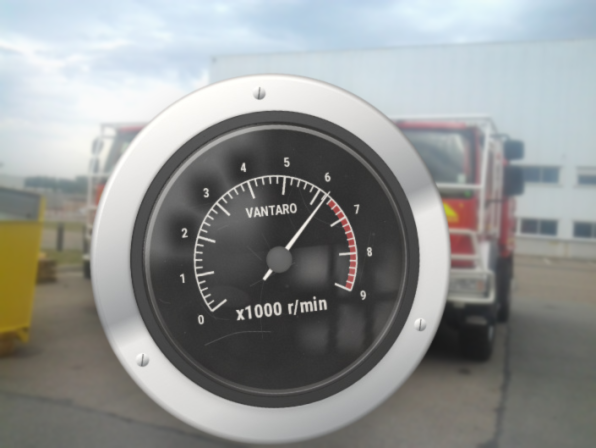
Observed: 6200 rpm
